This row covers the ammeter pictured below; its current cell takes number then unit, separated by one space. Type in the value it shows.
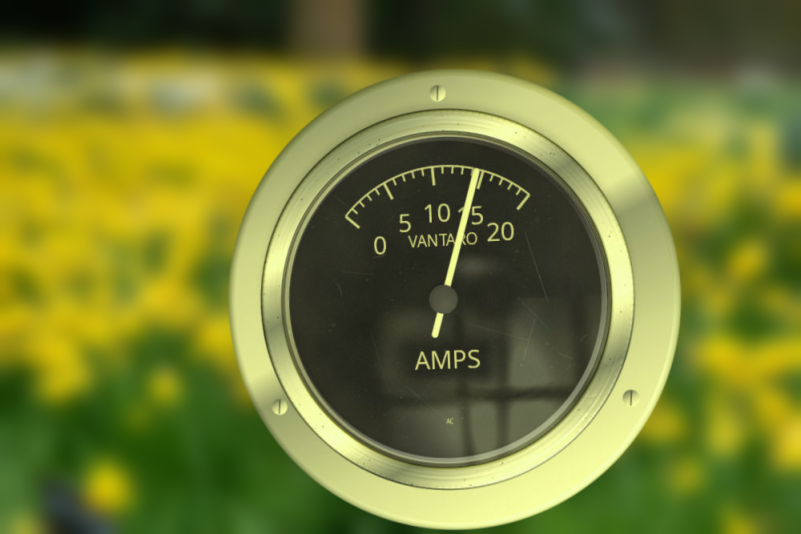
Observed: 14.5 A
